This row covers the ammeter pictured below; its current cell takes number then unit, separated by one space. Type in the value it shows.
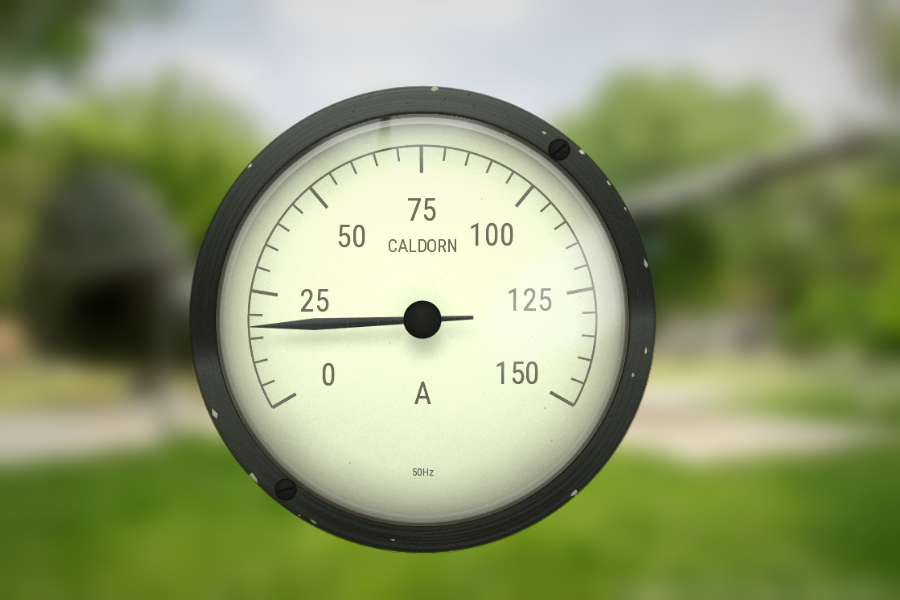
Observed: 17.5 A
